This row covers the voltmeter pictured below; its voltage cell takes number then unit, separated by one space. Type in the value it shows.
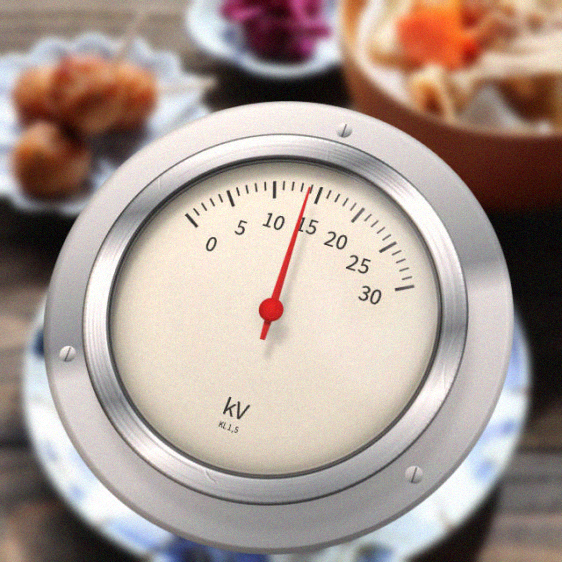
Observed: 14 kV
